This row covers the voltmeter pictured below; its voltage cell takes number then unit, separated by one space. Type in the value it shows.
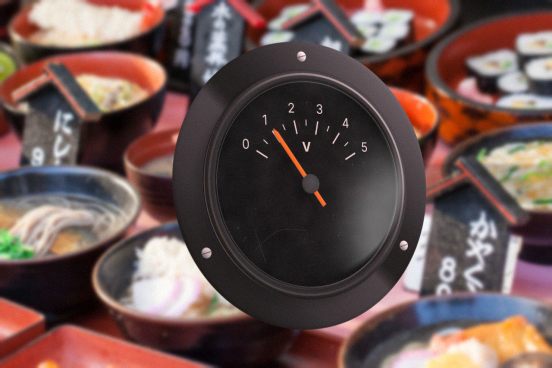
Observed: 1 V
